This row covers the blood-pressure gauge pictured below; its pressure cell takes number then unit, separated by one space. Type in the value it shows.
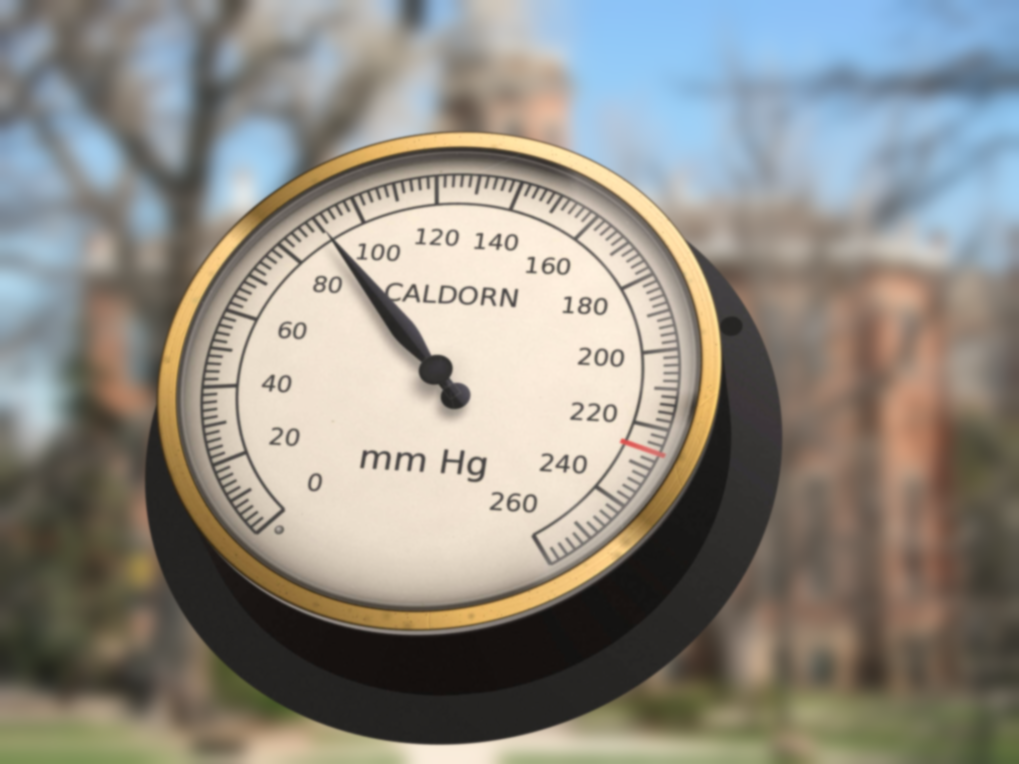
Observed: 90 mmHg
